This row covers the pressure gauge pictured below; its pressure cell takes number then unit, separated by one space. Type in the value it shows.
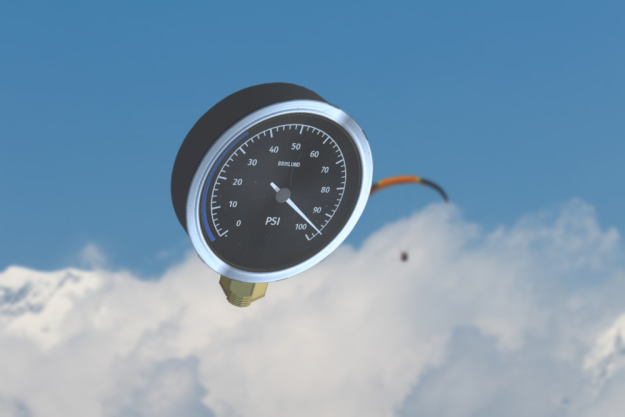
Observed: 96 psi
